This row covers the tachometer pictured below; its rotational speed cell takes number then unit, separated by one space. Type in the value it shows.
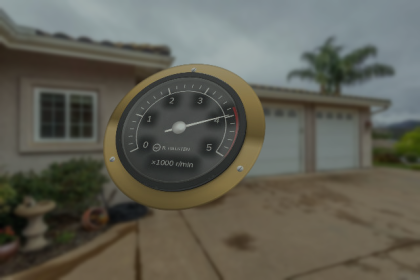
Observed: 4000 rpm
